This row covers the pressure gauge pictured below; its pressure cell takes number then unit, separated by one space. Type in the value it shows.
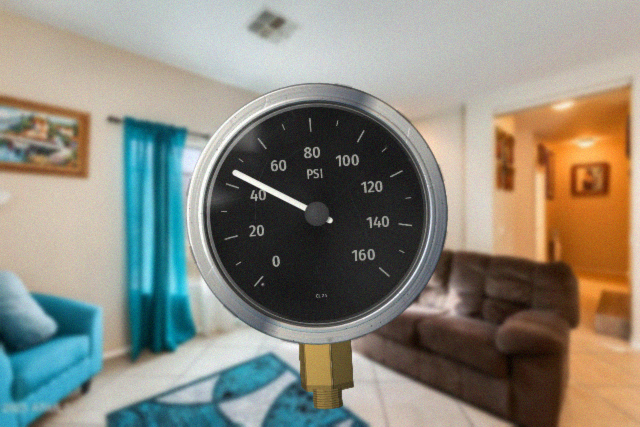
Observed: 45 psi
